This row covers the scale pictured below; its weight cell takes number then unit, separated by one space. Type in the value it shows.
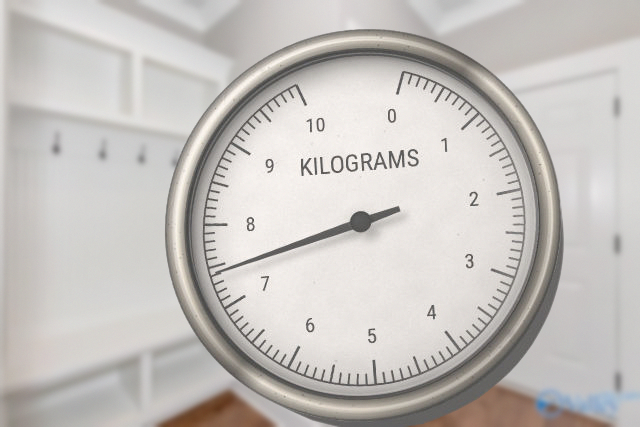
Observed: 7.4 kg
